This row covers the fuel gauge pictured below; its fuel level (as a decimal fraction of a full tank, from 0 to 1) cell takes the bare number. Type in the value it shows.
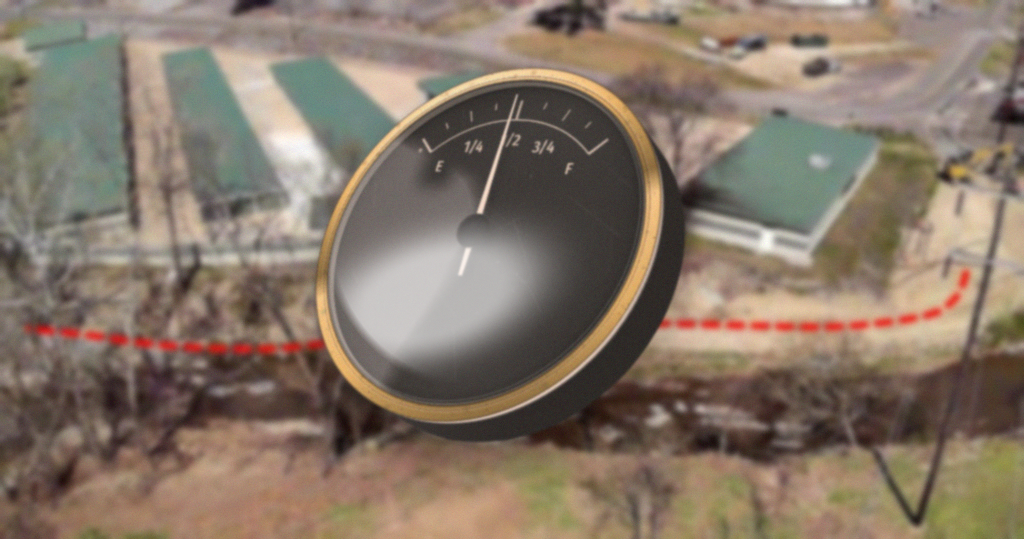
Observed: 0.5
